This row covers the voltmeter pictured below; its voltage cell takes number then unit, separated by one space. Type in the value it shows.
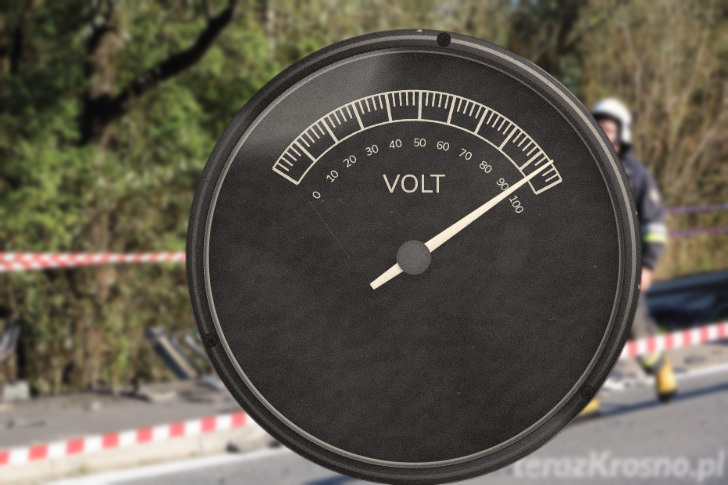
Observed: 94 V
